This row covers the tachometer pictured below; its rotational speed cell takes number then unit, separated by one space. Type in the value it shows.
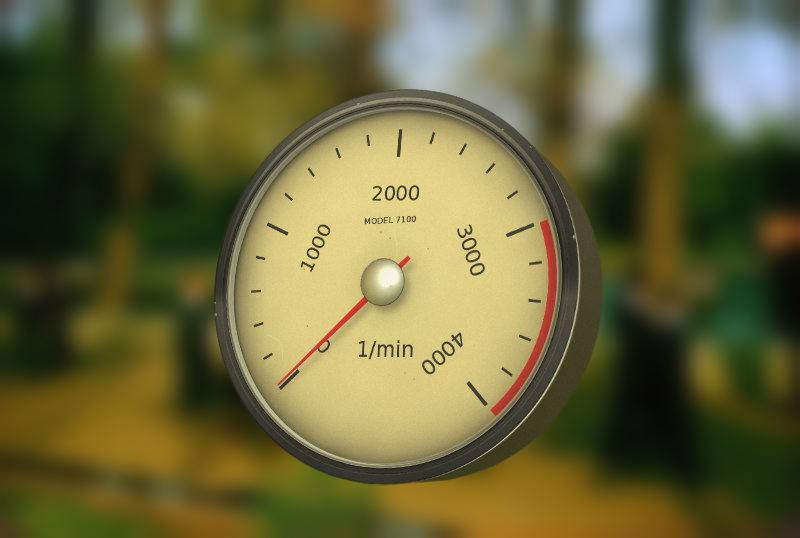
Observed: 0 rpm
